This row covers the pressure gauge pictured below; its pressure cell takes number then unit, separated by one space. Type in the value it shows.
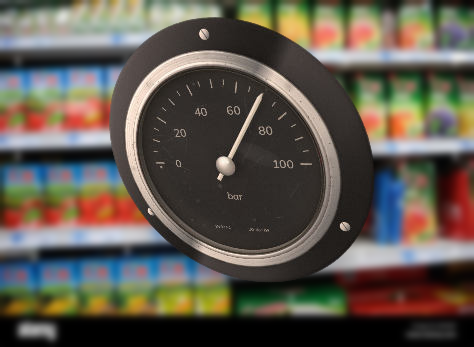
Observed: 70 bar
